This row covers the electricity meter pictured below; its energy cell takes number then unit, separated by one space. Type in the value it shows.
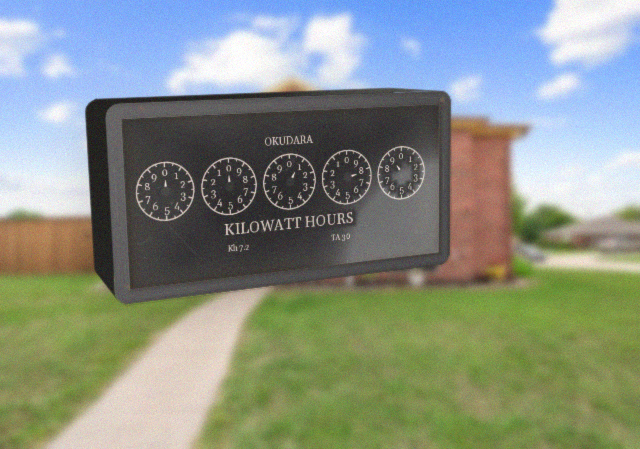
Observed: 79 kWh
